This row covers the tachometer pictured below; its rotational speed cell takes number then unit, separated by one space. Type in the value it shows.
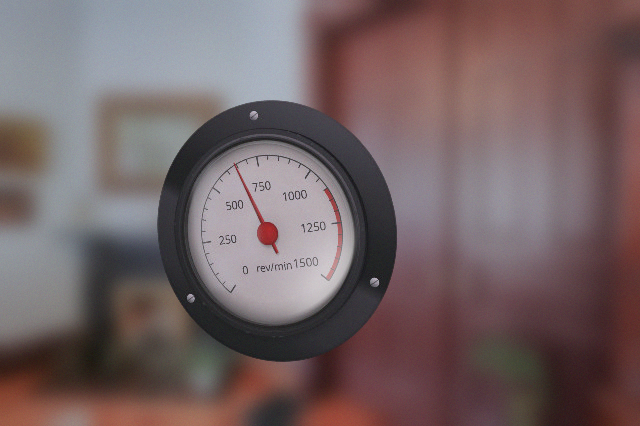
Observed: 650 rpm
